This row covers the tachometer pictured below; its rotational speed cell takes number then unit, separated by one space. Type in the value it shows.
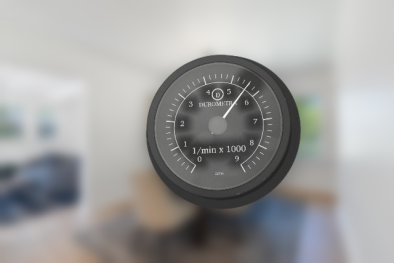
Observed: 5600 rpm
